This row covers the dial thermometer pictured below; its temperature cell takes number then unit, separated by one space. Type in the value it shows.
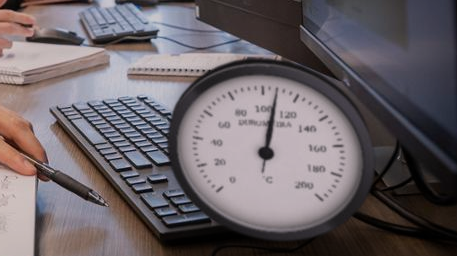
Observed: 108 °C
